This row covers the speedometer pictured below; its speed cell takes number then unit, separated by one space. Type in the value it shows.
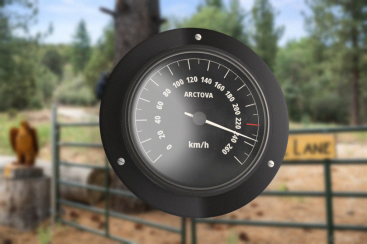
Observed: 235 km/h
